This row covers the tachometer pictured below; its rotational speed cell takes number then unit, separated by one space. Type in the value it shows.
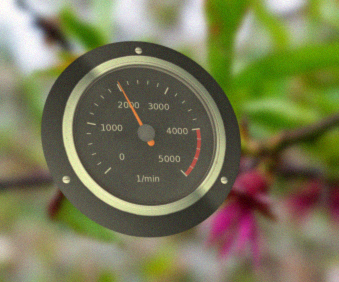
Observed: 2000 rpm
